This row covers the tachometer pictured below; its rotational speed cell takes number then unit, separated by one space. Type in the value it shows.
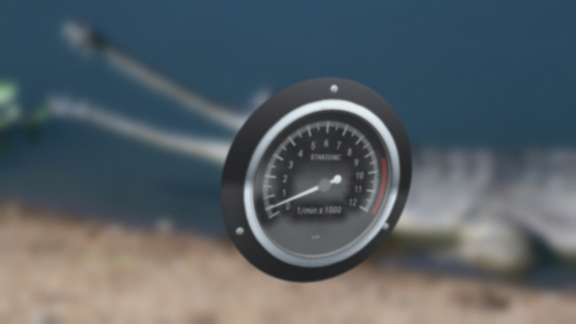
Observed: 500 rpm
